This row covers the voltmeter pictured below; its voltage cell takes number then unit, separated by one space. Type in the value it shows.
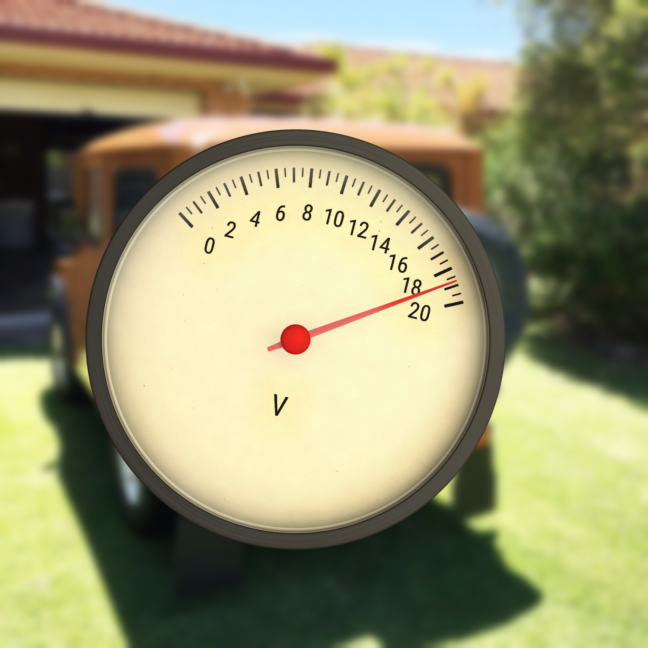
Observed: 18.75 V
